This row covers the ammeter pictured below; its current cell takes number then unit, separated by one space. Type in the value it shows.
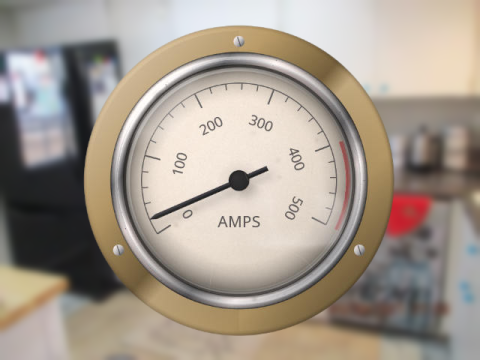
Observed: 20 A
